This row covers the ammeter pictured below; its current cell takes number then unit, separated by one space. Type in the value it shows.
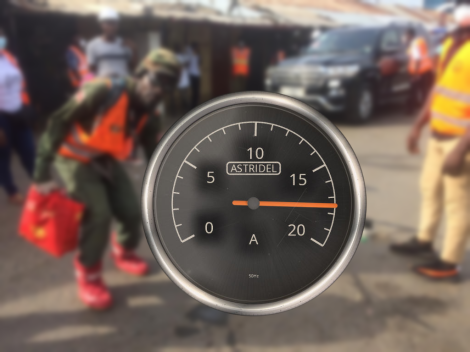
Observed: 17.5 A
